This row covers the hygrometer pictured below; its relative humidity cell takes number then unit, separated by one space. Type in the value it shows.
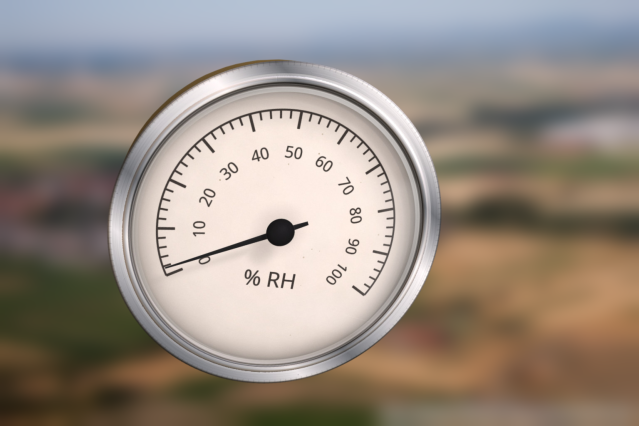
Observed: 2 %
